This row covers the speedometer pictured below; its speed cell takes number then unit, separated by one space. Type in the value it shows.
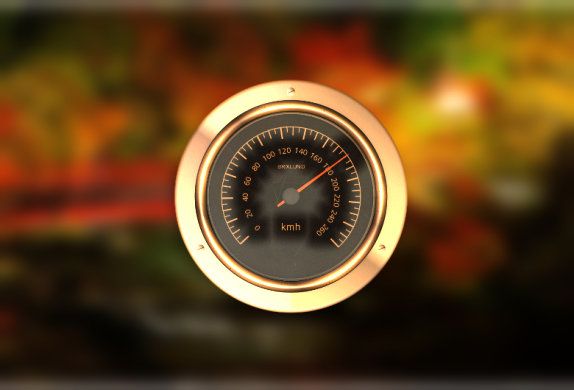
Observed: 180 km/h
